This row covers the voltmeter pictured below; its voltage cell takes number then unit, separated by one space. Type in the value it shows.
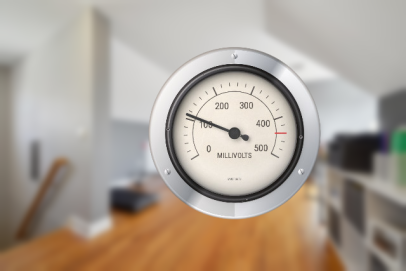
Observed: 110 mV
